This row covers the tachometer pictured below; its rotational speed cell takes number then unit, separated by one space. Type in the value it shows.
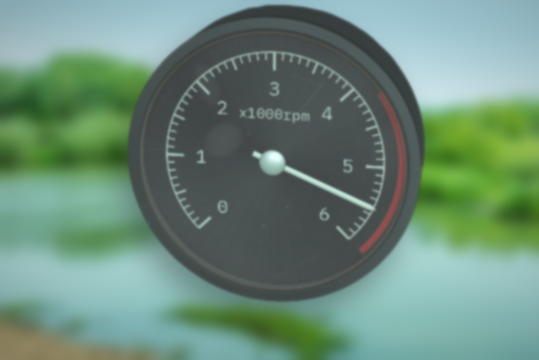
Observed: 5500 rpm
